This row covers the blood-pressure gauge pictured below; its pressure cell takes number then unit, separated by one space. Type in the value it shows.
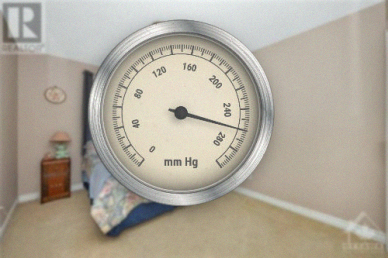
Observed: 260 mmHg
